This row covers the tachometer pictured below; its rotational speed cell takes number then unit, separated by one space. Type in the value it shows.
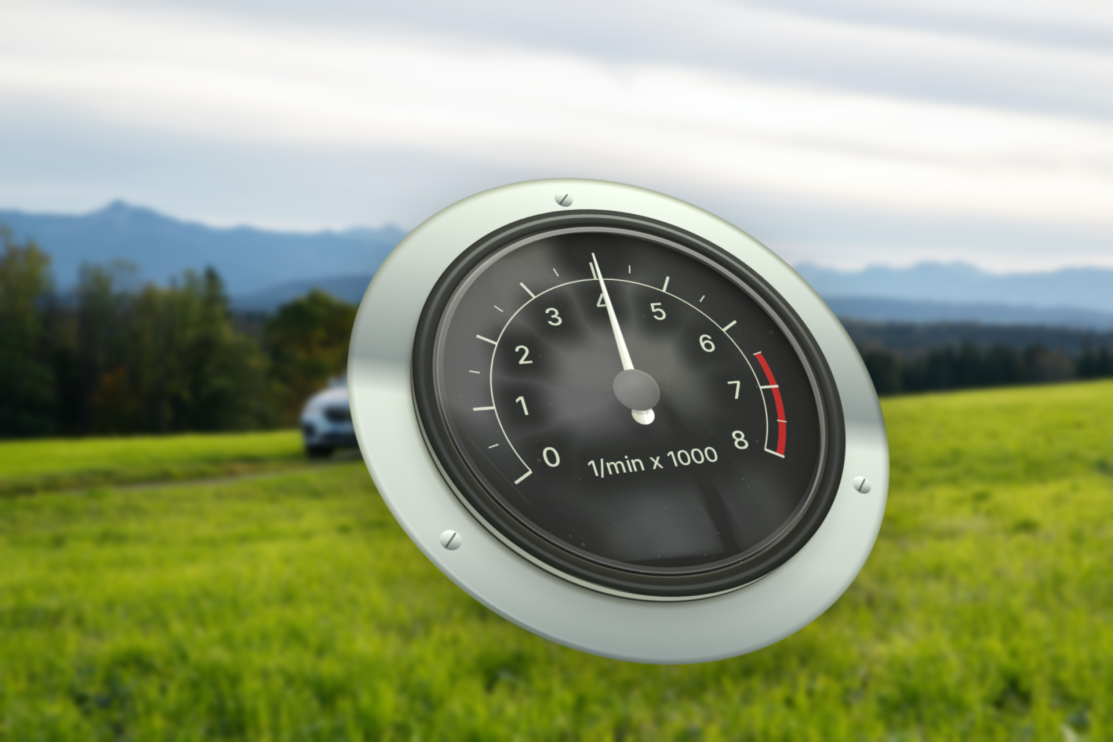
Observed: 4000 rpm
